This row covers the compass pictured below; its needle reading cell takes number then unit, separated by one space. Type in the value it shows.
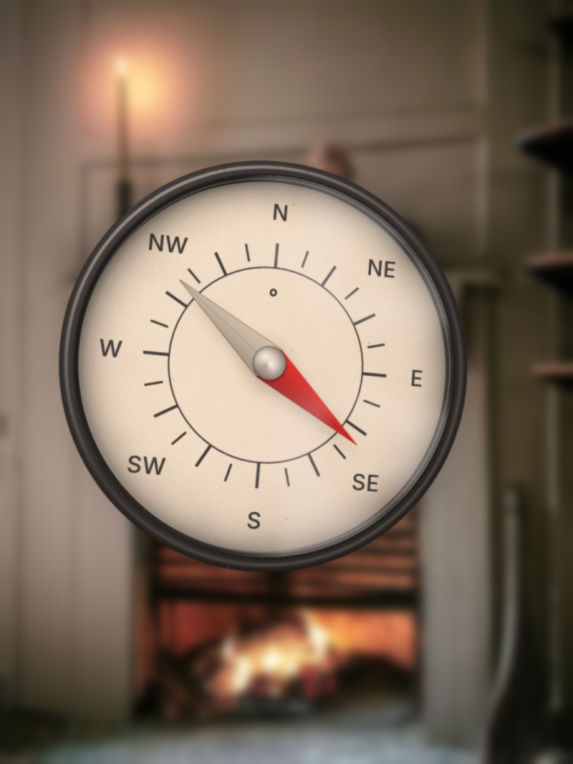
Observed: 127.5 °
